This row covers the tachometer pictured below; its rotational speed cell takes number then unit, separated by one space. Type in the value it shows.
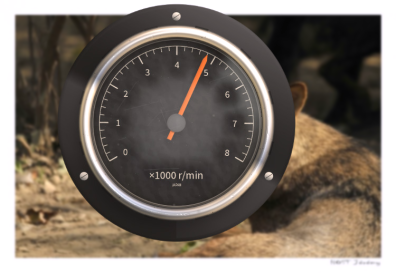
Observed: 4800 rpm
